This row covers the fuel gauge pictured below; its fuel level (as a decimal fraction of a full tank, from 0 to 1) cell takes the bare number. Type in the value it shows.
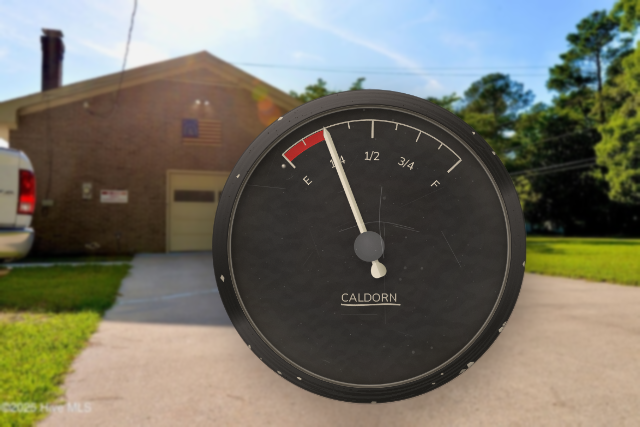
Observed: 0.25
